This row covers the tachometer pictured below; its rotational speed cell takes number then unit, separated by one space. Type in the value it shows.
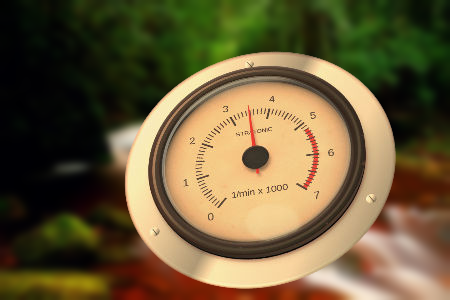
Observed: 3500 rpm
